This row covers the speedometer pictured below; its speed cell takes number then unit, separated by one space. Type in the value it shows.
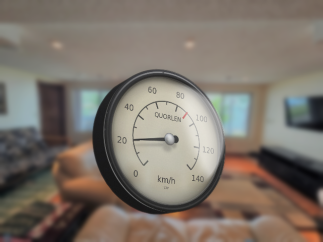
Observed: 20 km/h
